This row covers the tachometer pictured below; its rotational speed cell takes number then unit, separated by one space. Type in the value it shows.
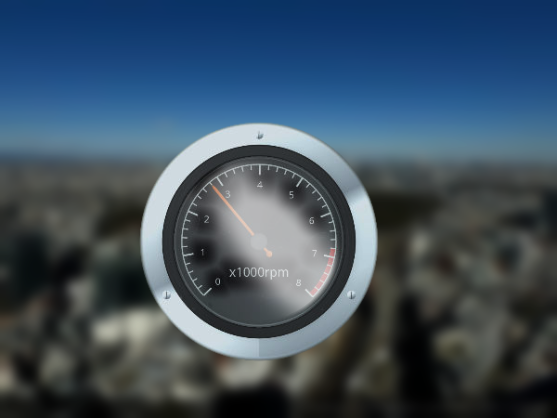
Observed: 2800 rpm
